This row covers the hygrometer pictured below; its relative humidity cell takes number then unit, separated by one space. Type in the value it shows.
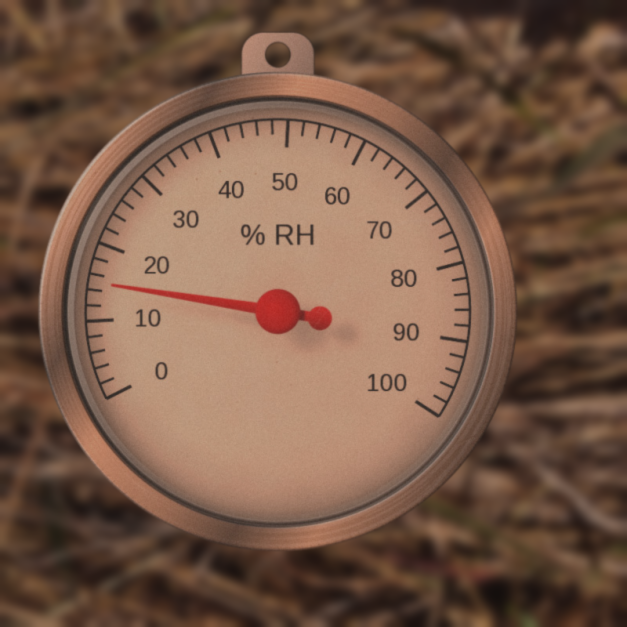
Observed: 15 %
